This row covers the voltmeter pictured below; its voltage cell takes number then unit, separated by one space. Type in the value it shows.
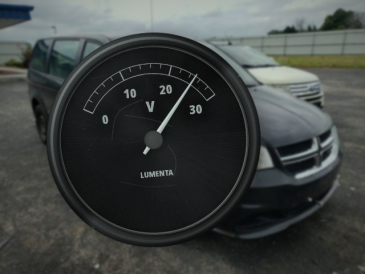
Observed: 25 V
